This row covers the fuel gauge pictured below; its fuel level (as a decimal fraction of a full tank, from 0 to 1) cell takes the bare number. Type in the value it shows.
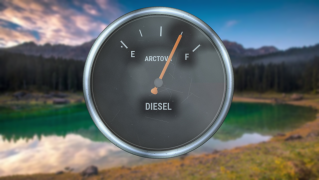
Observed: 0.75
